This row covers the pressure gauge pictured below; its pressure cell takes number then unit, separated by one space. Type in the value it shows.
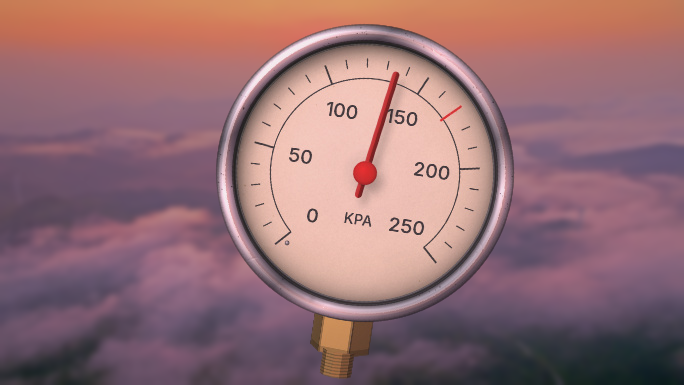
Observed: 135 kPa
